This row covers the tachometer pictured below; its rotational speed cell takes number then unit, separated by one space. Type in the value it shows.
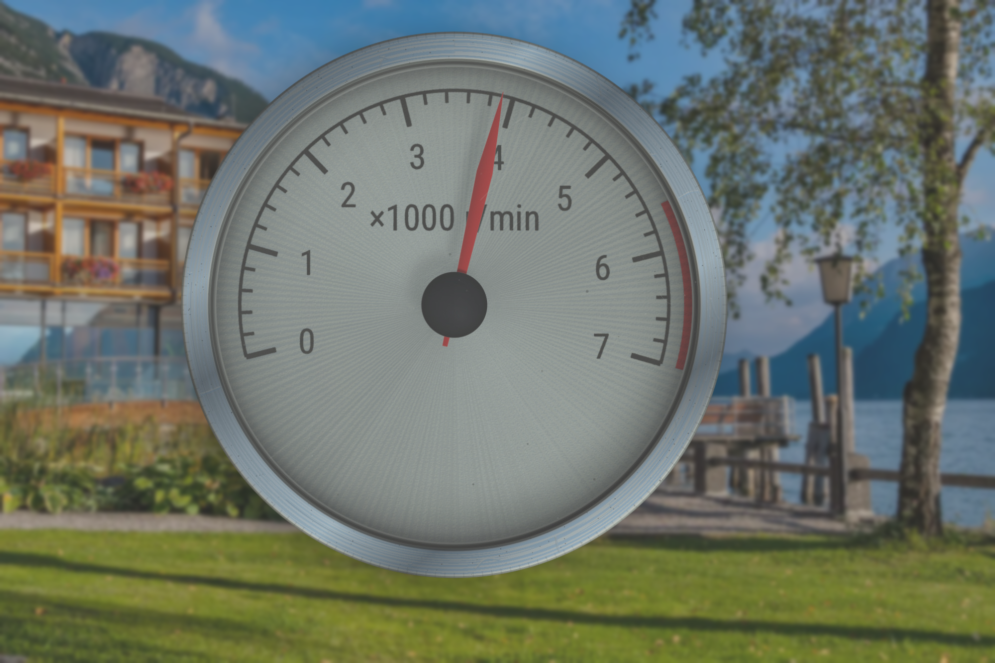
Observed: 3900 rpm
